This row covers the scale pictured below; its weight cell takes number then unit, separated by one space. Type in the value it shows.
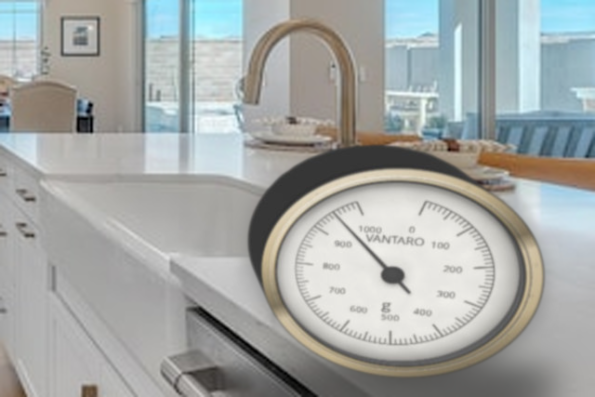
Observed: 950 g
